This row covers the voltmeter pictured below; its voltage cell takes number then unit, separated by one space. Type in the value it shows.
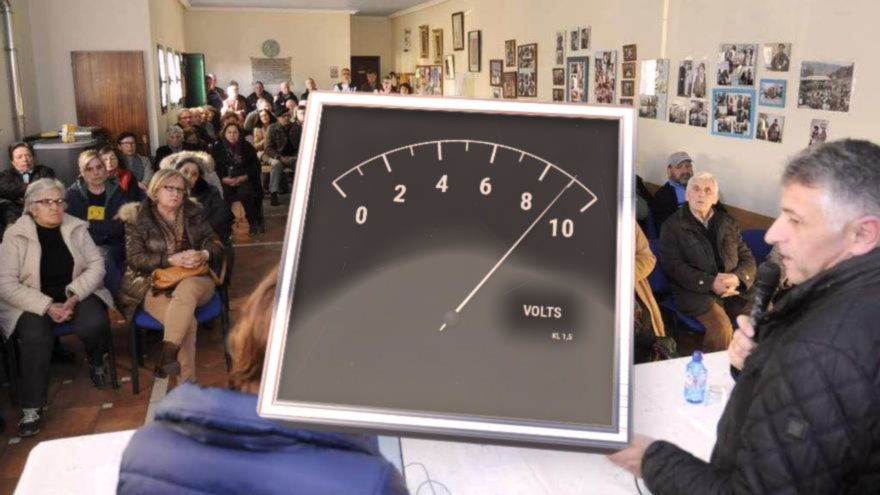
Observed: 9 V
